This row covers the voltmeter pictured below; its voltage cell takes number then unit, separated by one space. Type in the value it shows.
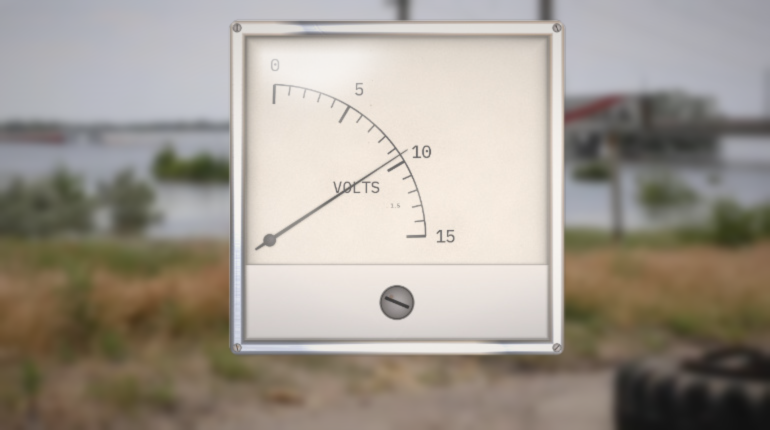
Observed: 9.5 V
